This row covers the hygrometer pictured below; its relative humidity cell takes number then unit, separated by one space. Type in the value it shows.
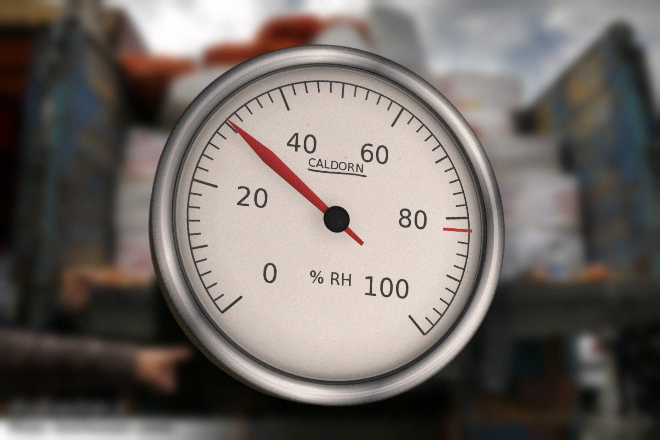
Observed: 30 %
